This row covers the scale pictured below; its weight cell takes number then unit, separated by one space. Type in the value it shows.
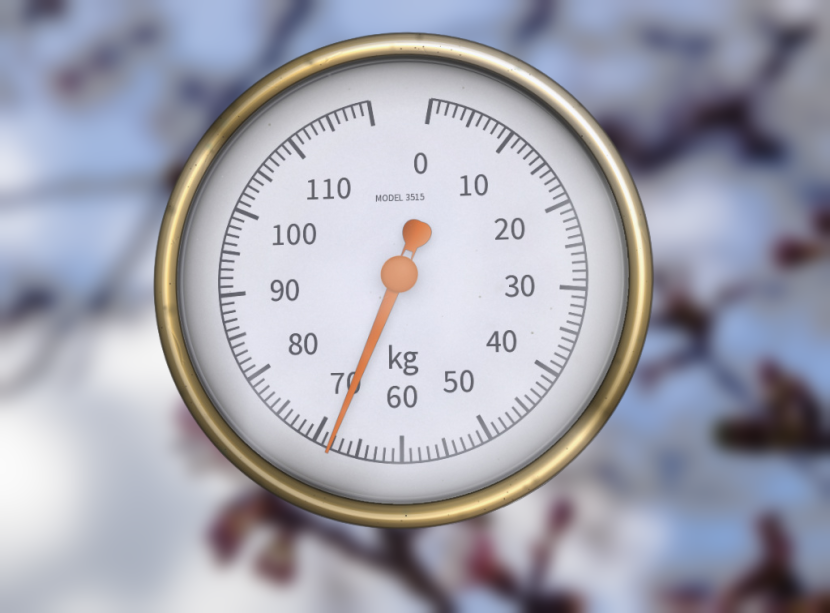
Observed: 68 kg
